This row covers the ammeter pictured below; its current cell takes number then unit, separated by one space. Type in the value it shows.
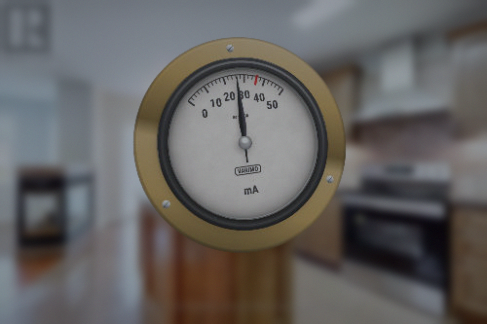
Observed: 26 mA
